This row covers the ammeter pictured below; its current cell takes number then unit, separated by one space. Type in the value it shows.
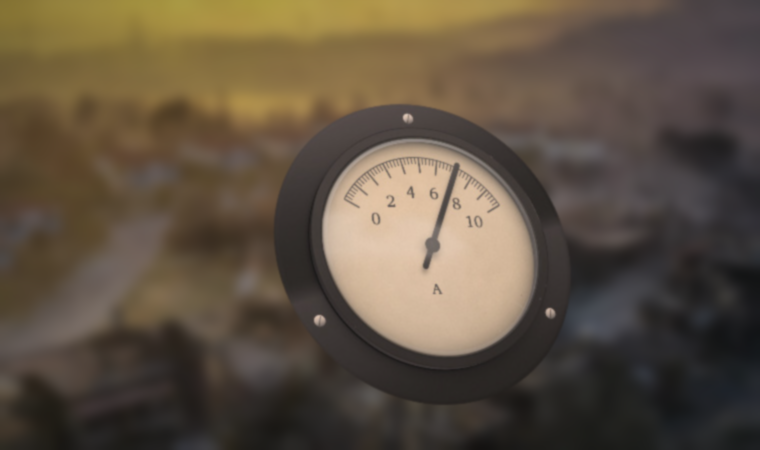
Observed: 7 A
